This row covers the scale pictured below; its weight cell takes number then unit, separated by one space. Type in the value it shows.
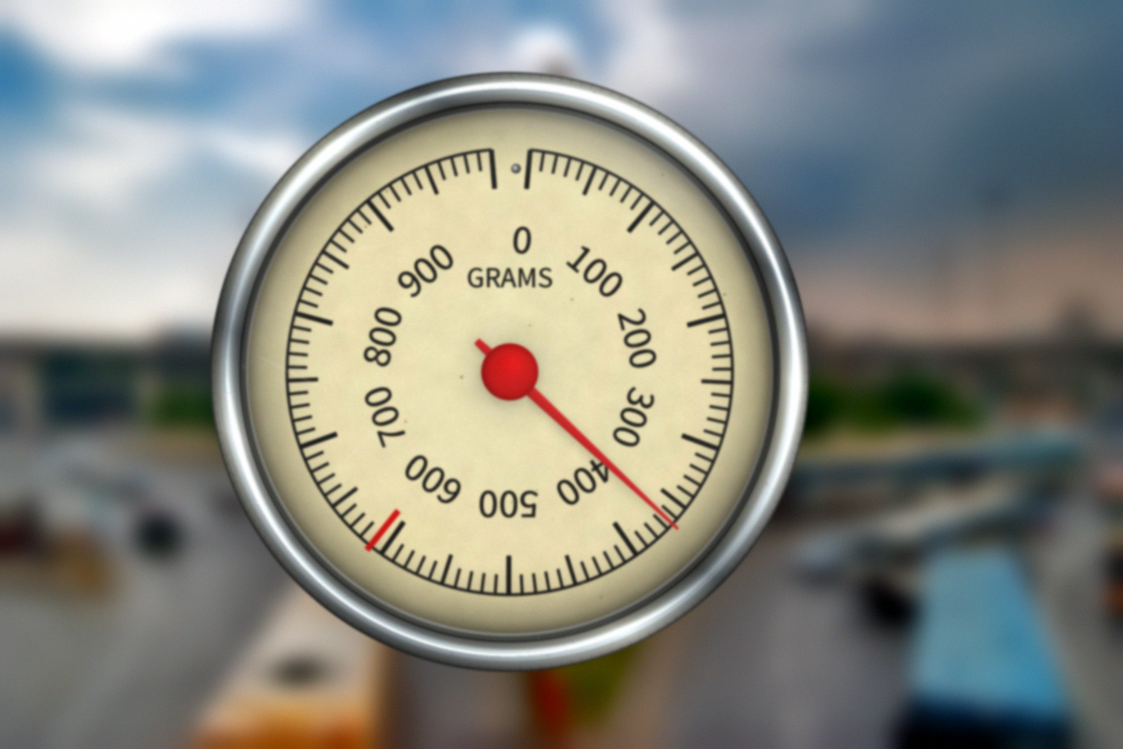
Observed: 365 g
